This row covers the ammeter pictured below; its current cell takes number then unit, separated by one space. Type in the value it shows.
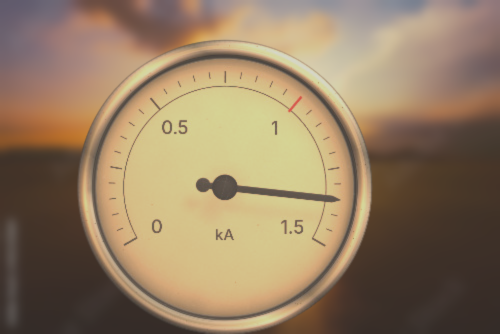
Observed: 1.35 kA
